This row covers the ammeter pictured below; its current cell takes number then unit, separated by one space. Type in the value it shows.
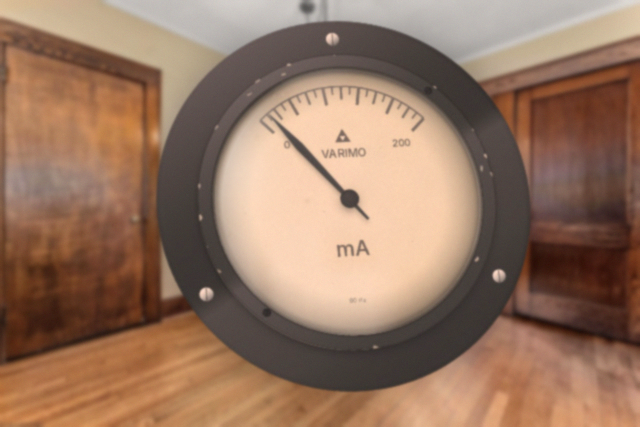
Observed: 10 mA
